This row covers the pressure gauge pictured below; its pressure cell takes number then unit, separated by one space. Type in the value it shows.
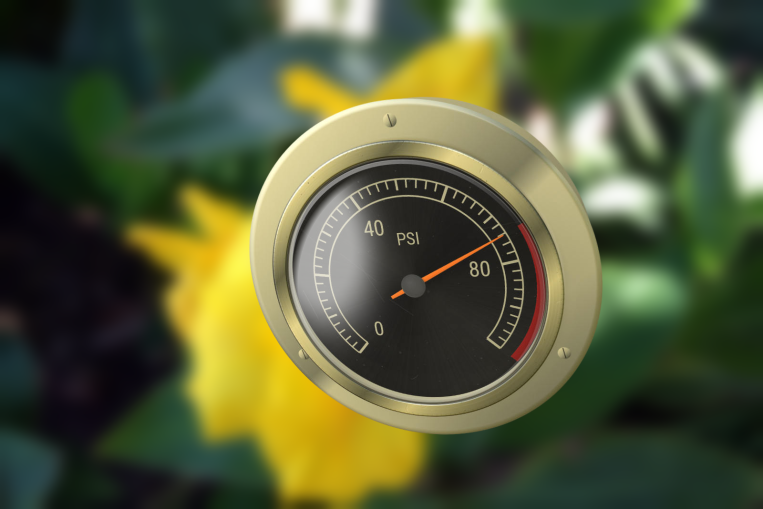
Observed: 74 psi
